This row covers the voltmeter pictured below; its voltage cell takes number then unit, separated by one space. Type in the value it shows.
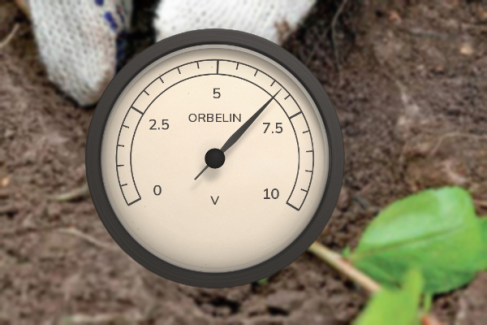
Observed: 6.75 V
